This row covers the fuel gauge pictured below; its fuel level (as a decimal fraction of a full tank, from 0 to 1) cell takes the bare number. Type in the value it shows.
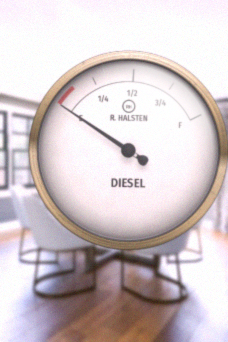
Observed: 0
